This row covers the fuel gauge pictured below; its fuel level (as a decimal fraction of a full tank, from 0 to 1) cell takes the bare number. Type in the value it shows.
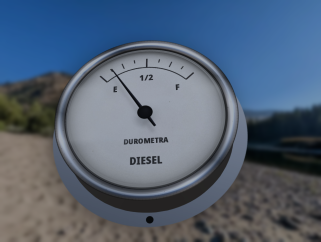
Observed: 0.125
